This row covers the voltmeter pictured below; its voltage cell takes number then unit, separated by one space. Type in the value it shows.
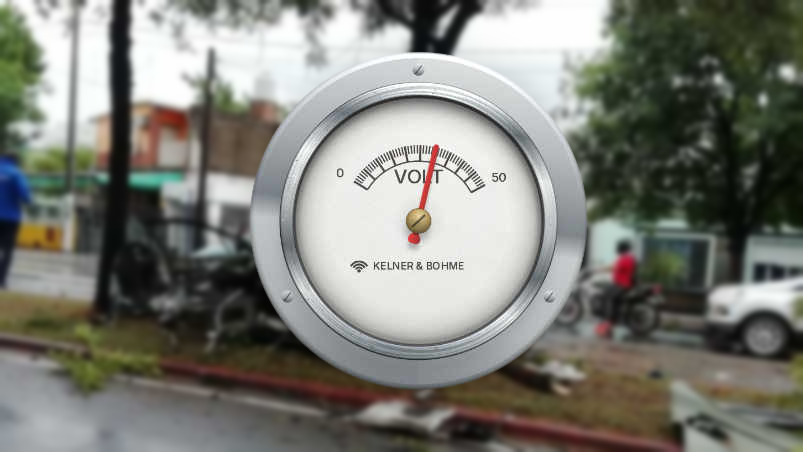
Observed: 30 V
